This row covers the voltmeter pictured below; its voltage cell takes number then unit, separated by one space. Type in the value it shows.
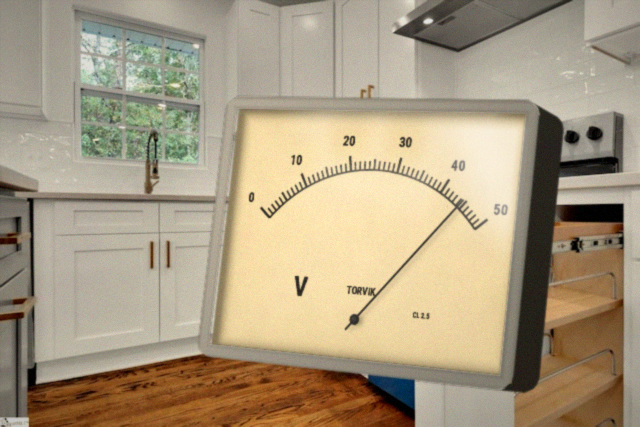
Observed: 45 V
